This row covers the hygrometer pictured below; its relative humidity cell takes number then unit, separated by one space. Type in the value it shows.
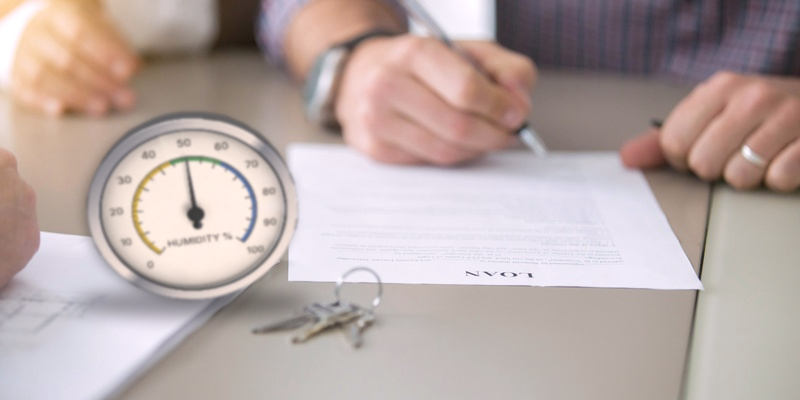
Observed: 50 %
